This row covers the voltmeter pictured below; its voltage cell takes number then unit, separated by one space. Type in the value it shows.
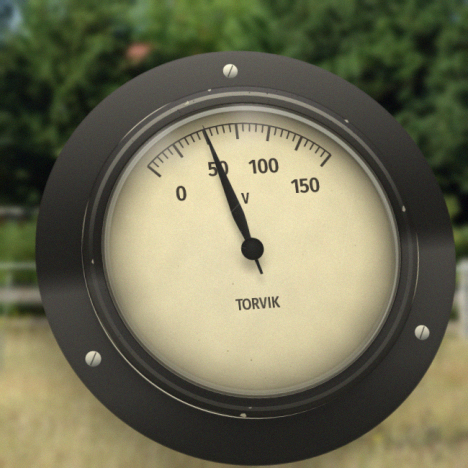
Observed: 50 V
